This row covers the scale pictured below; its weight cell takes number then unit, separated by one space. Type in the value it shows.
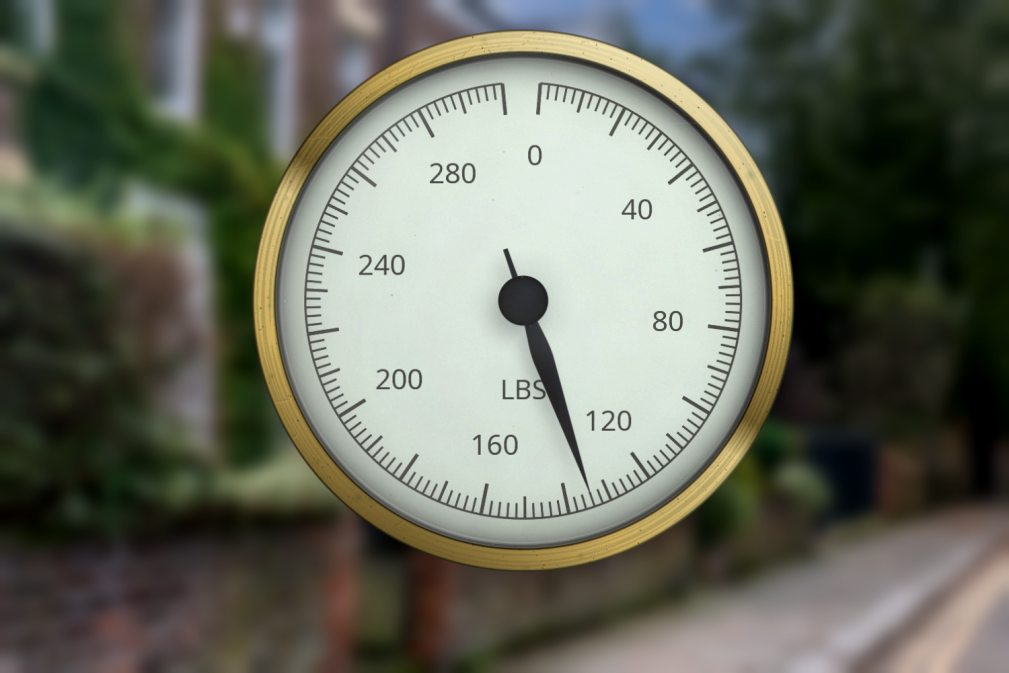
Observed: 134 lb
